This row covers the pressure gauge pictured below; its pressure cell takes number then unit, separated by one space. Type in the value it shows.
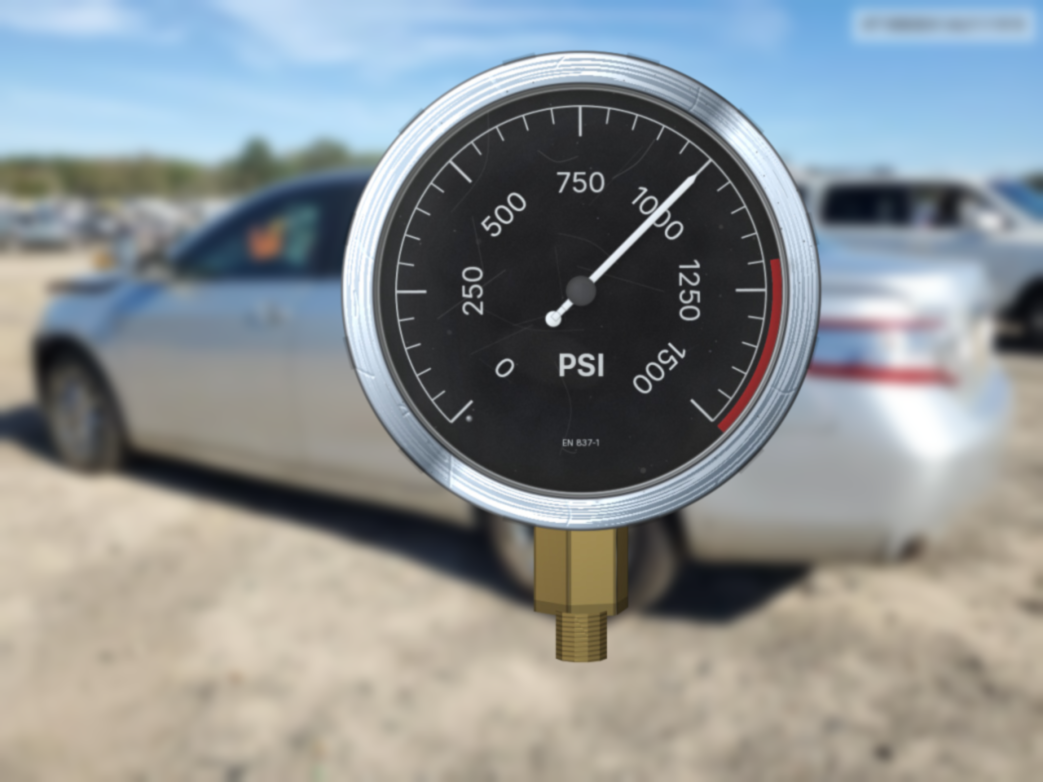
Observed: 1000 psi
